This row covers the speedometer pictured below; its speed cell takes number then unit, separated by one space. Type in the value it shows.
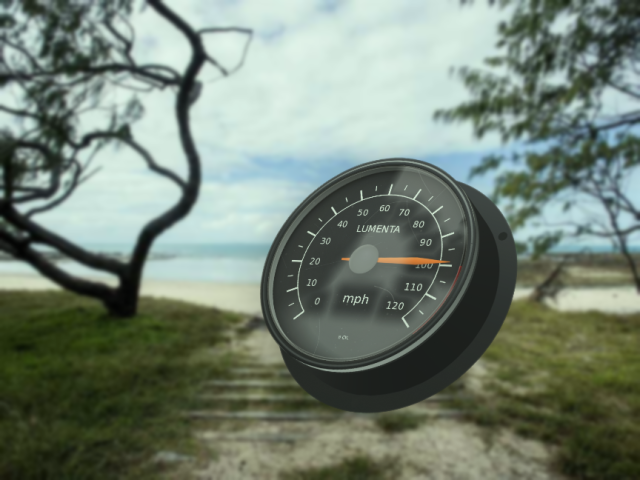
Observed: 100 mph
